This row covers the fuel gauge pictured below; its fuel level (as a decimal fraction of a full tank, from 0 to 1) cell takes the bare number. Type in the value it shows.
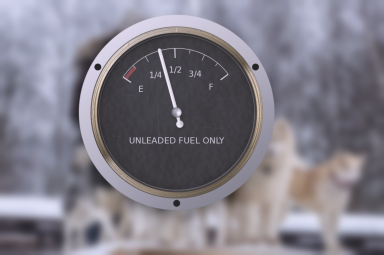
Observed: 0.375
